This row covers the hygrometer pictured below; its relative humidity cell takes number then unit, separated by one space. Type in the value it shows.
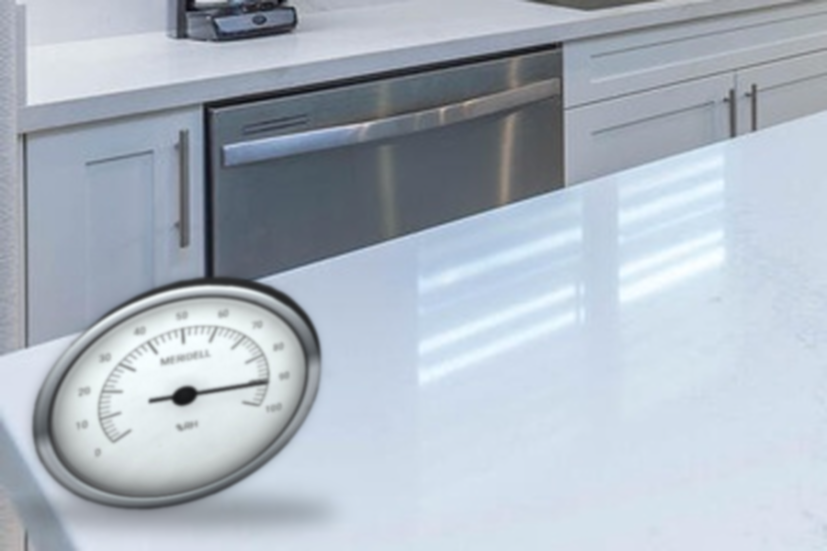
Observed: 90 %
